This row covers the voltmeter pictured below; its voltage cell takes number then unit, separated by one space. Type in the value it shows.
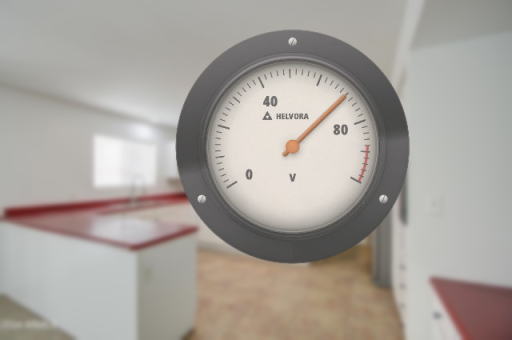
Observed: 70 V
